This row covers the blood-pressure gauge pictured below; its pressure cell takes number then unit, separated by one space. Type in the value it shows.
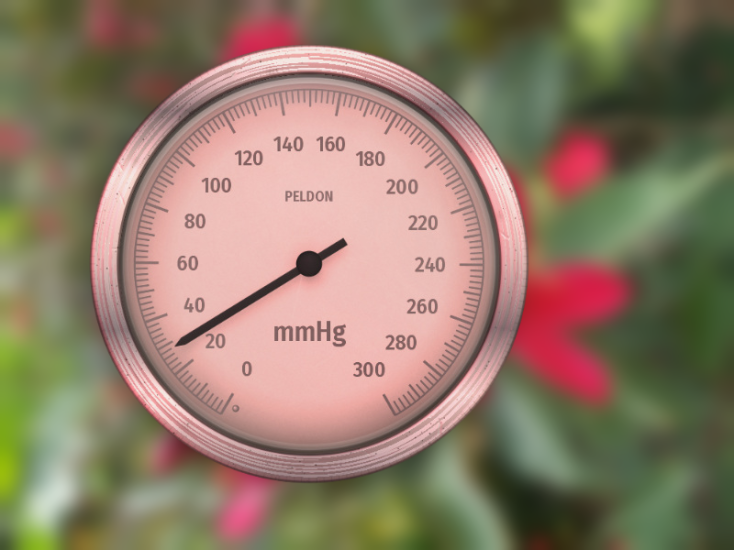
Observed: 28 mmHg
